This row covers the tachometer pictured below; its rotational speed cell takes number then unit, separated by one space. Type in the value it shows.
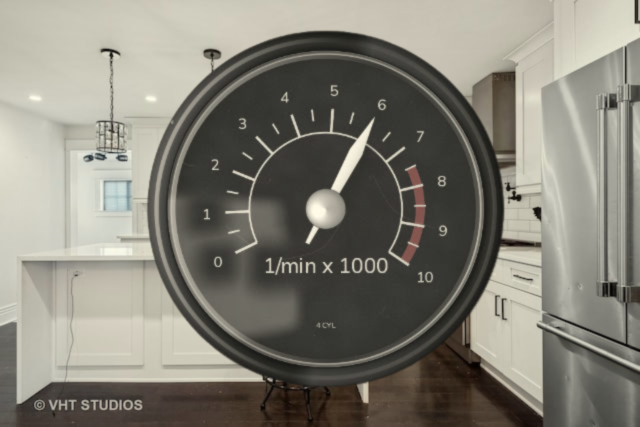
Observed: 6000 rpm
